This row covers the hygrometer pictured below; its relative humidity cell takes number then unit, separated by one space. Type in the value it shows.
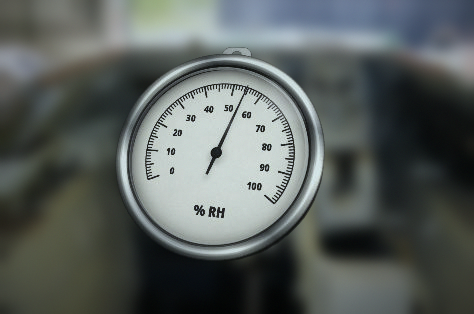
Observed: 55 %
